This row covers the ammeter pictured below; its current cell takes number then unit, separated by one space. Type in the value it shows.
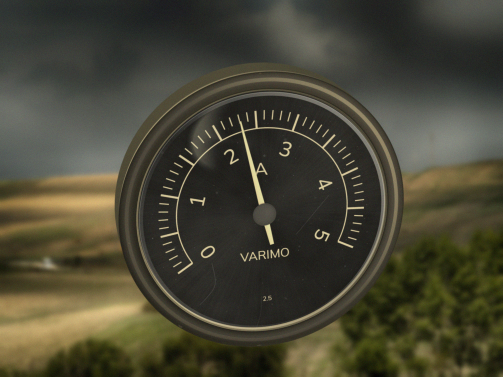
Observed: 2.3 A
